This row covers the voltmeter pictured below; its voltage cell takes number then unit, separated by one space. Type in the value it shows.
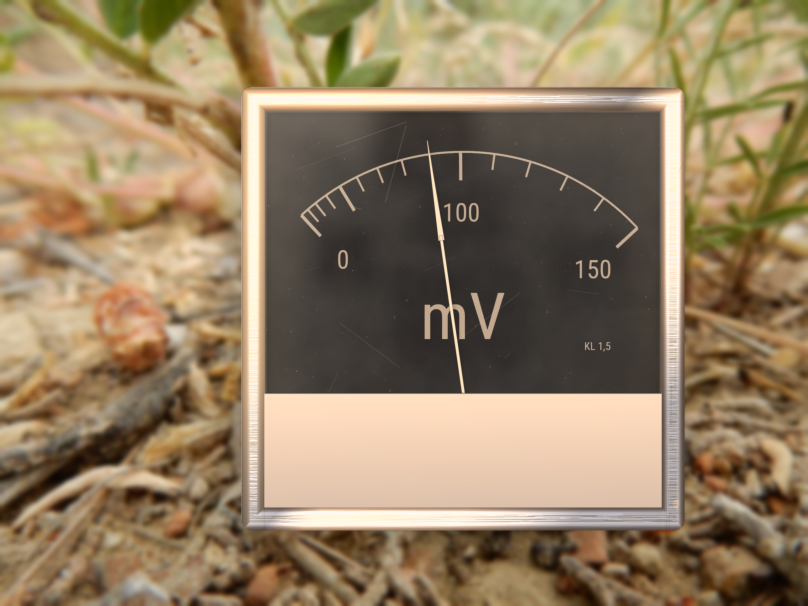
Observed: 90 mV
